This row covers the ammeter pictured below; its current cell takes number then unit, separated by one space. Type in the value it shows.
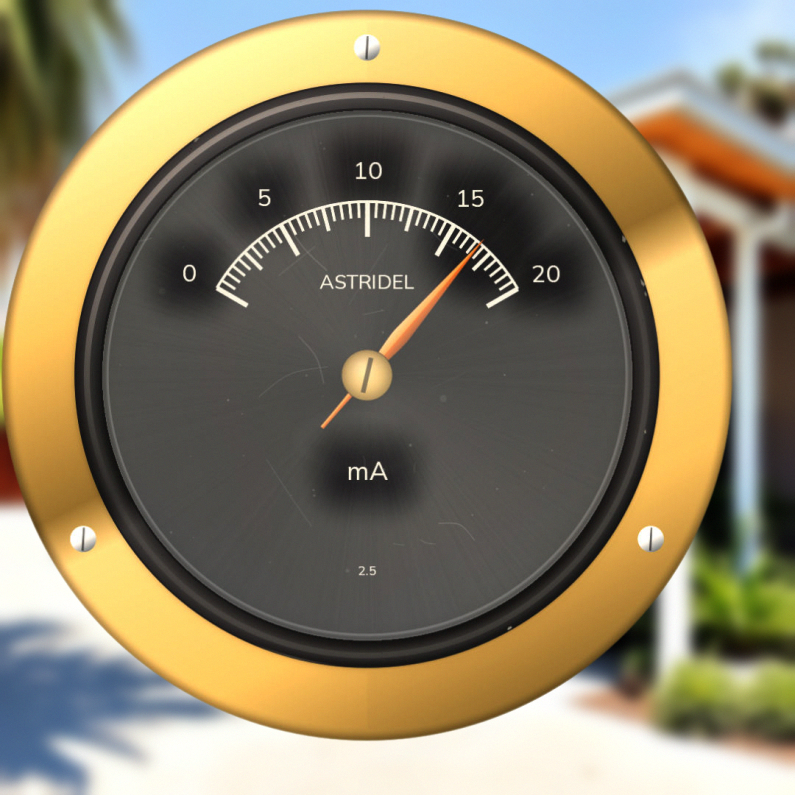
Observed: 16.75 mA
